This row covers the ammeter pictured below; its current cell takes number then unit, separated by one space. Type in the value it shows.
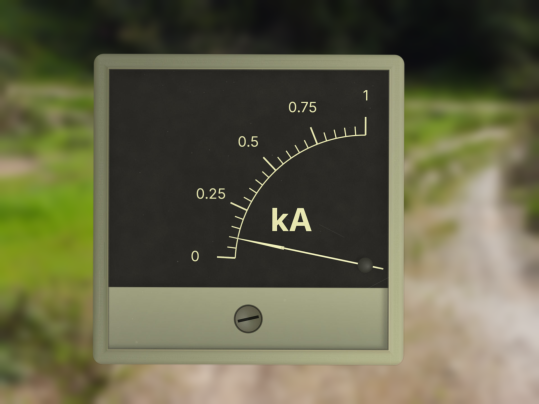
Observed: 0.1 kA
